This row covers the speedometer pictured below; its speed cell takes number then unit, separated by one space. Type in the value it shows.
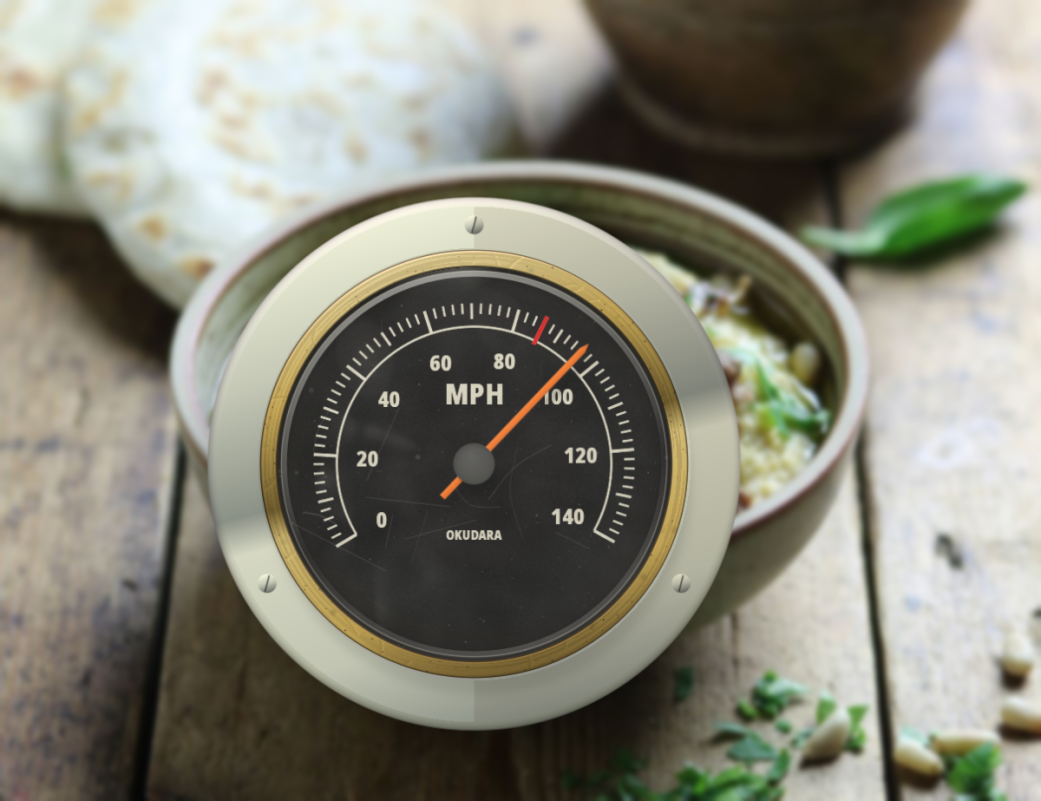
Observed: 96 mph
